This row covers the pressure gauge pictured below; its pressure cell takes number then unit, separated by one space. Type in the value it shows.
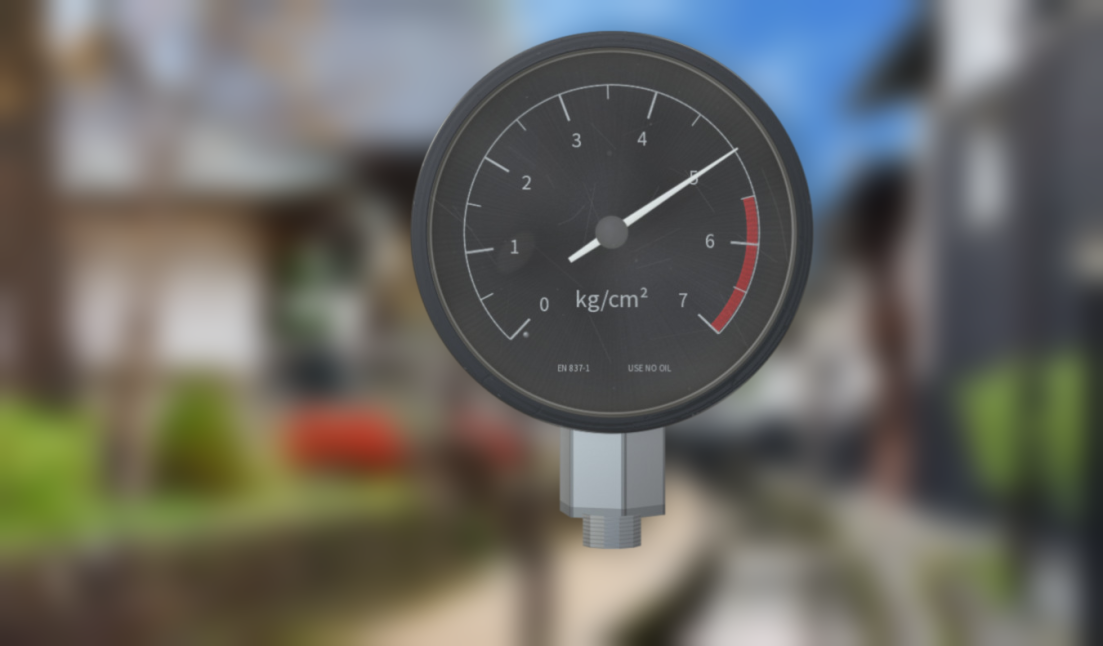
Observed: 5 kg/cm²
